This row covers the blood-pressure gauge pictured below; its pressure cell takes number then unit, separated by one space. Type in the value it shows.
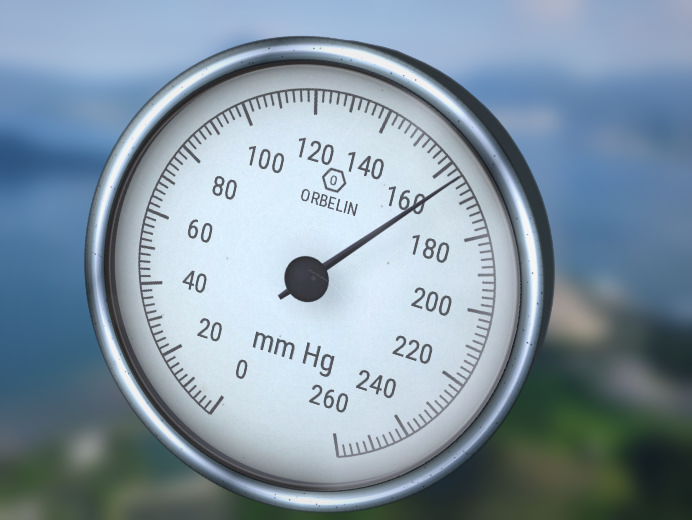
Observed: 164 mmHg
